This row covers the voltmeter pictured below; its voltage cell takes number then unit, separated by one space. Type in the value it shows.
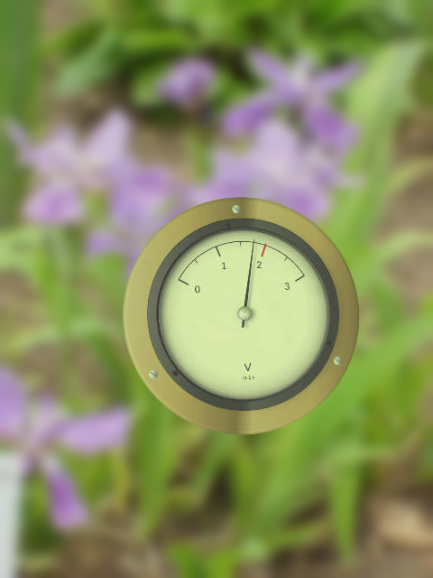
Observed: 1.75 V
